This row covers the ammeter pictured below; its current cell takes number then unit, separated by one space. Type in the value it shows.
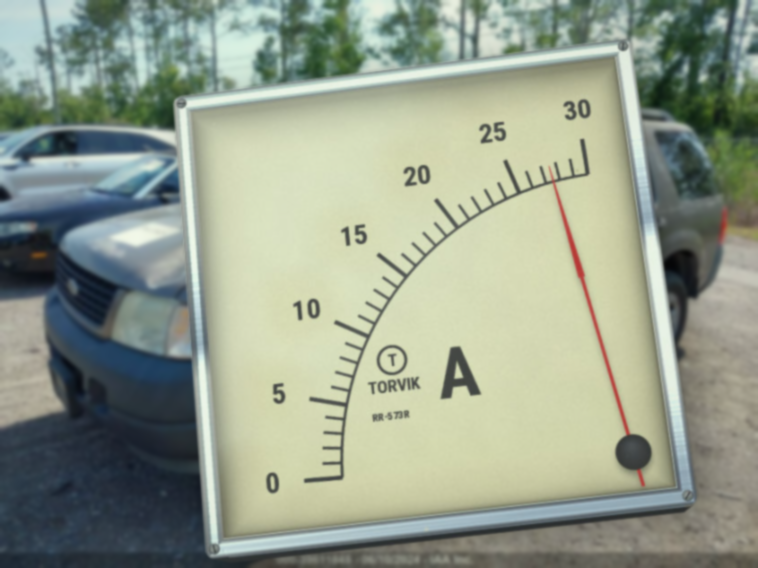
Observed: 27.5 A
